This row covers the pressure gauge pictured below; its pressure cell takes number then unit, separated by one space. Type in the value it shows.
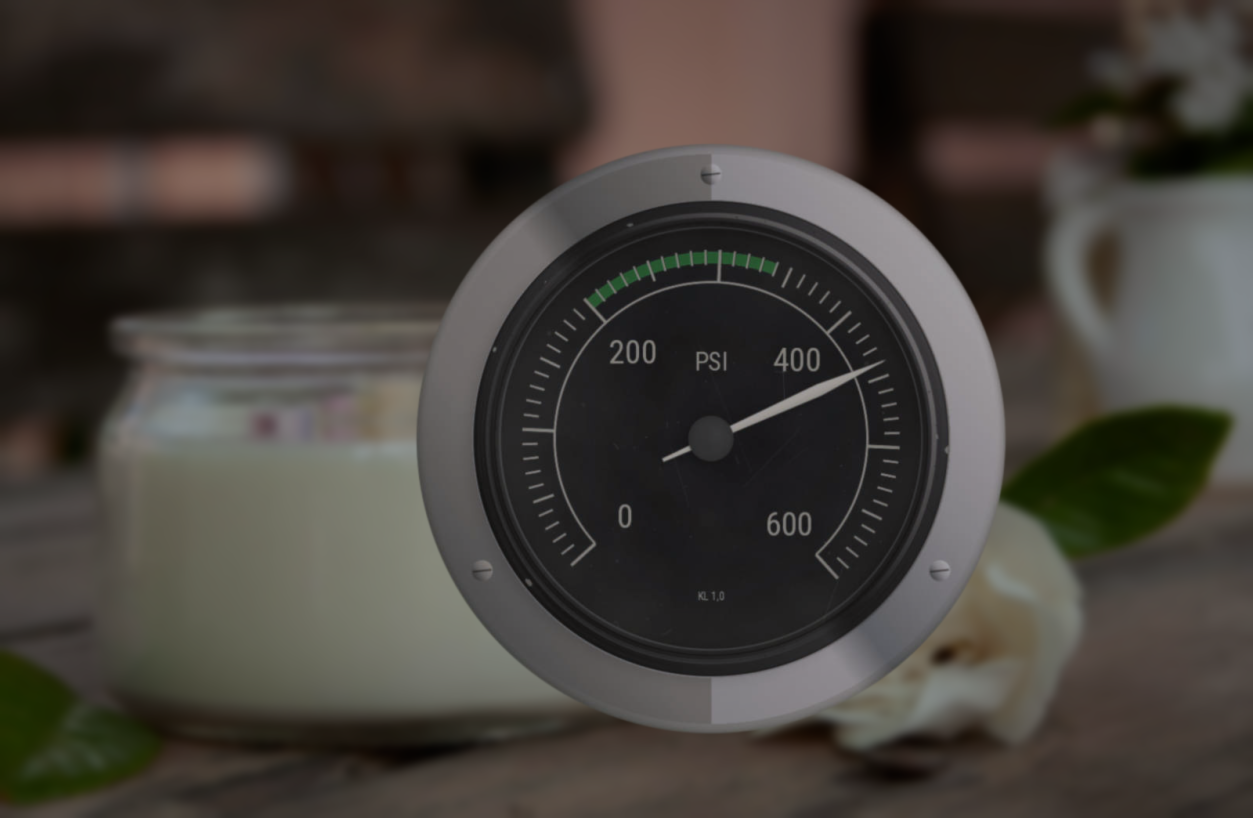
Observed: 440 psi
